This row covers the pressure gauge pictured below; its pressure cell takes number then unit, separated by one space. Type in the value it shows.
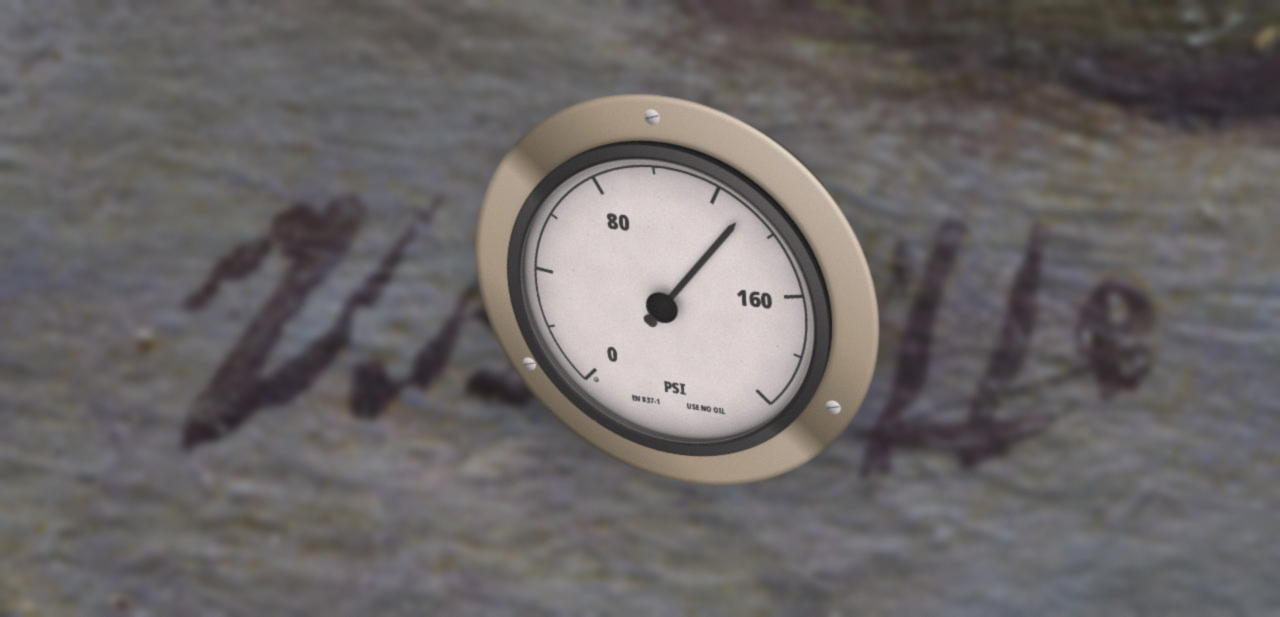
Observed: 130 psi
